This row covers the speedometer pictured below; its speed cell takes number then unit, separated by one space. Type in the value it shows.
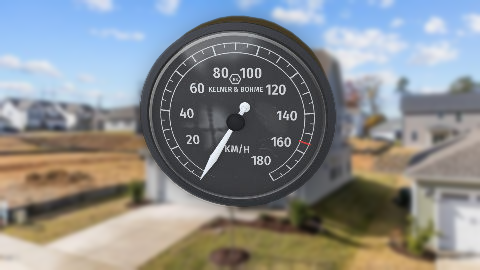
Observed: 0 km/h
